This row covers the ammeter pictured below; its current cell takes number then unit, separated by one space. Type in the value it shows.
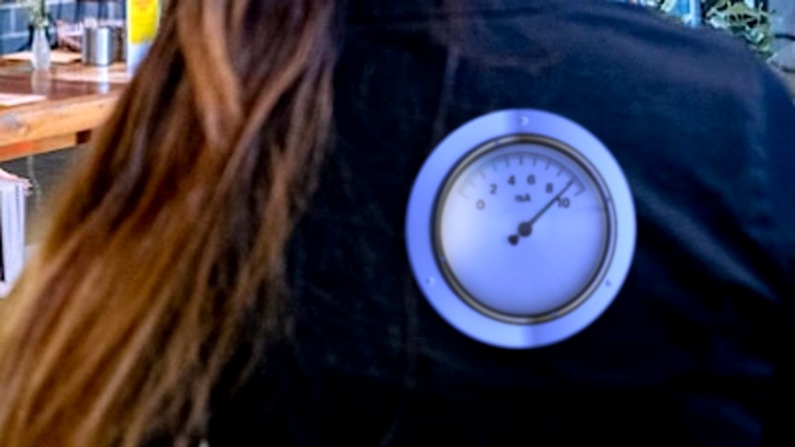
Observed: 9 mA
